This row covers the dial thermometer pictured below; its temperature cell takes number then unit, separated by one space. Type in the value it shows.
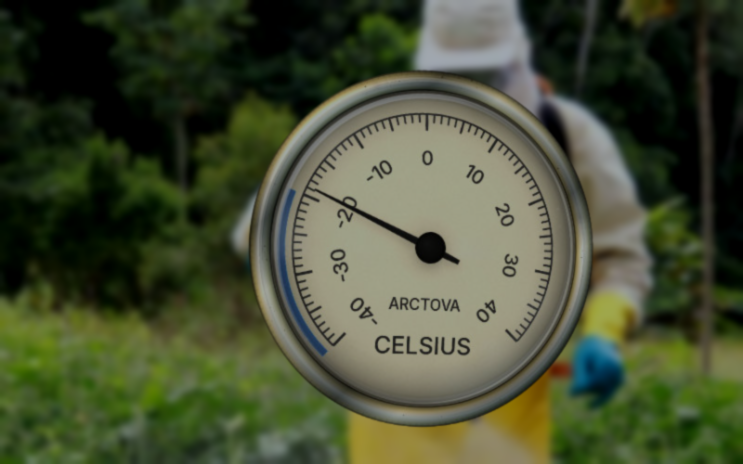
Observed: -19 °C
